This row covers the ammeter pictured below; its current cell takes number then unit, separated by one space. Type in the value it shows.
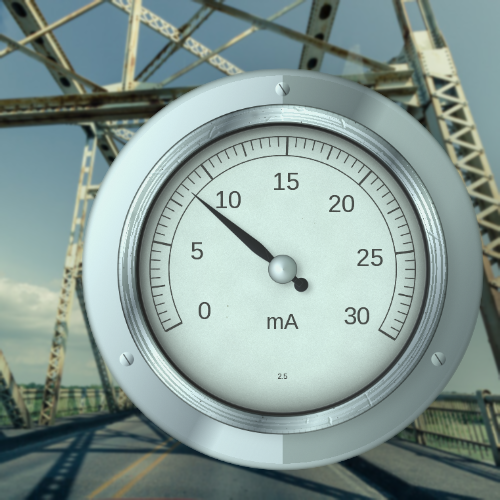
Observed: 8.5 mA
